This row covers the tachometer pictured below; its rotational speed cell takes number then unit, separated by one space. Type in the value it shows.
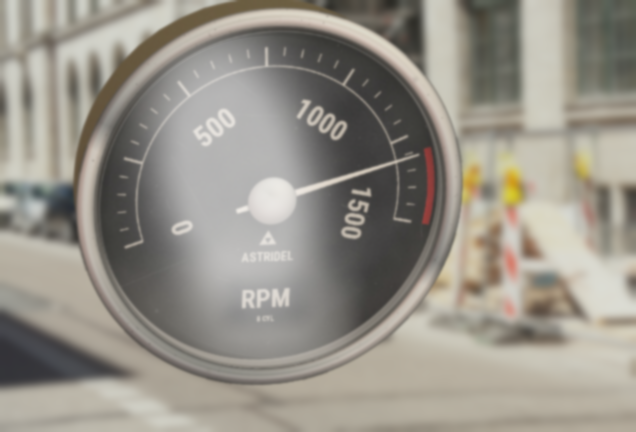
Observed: 1300 rpm
